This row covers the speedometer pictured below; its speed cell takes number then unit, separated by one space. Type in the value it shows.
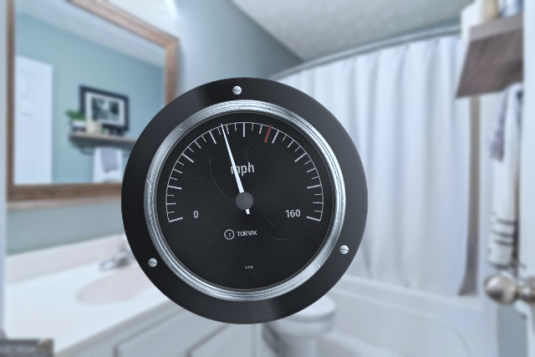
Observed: 67.5 mph
